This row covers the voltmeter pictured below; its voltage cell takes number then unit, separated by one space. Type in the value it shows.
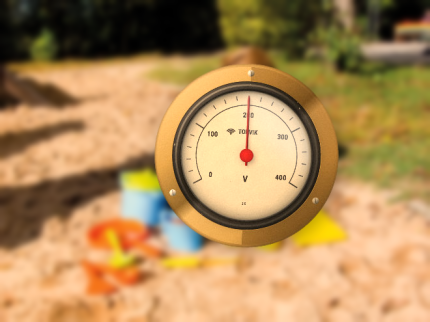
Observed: 200 V
